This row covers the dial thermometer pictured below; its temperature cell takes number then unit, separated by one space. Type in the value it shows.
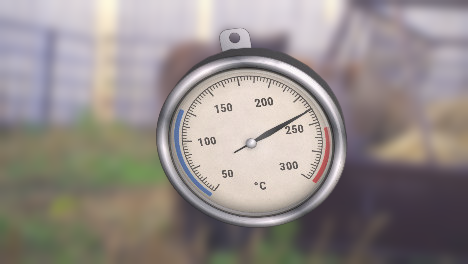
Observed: 237.5 °C
